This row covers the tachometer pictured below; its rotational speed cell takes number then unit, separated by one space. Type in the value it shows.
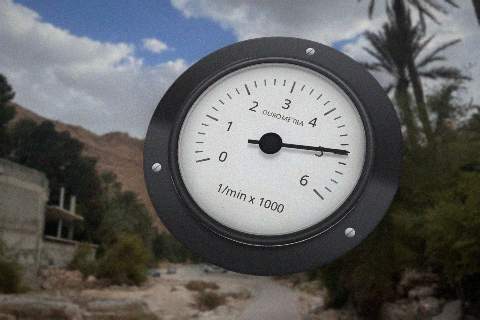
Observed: 5000 rpm
